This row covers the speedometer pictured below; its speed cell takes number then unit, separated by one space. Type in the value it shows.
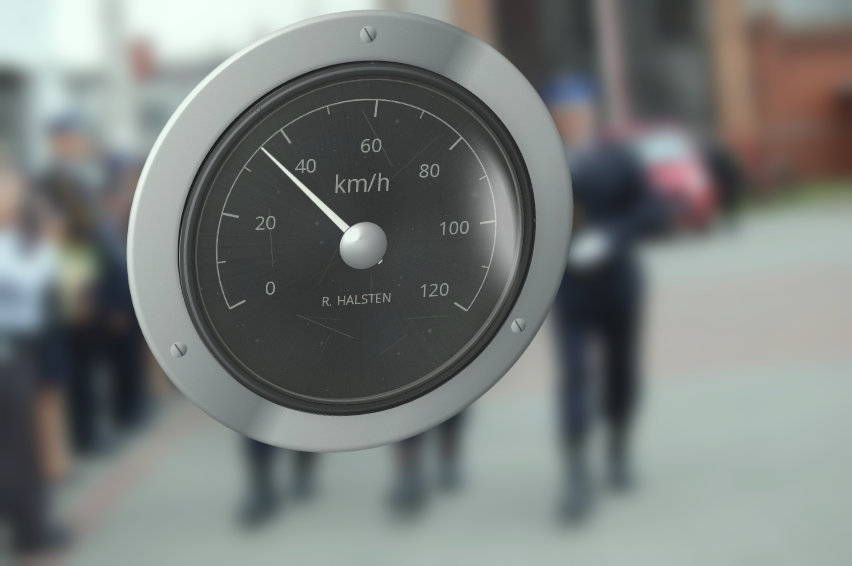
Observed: 35 km/h
